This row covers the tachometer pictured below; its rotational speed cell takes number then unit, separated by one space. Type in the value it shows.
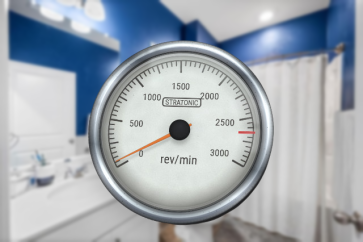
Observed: 50 rpm
